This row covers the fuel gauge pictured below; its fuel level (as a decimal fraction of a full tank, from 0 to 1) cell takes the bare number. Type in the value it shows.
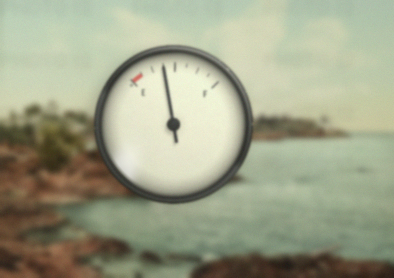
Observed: 0.375
